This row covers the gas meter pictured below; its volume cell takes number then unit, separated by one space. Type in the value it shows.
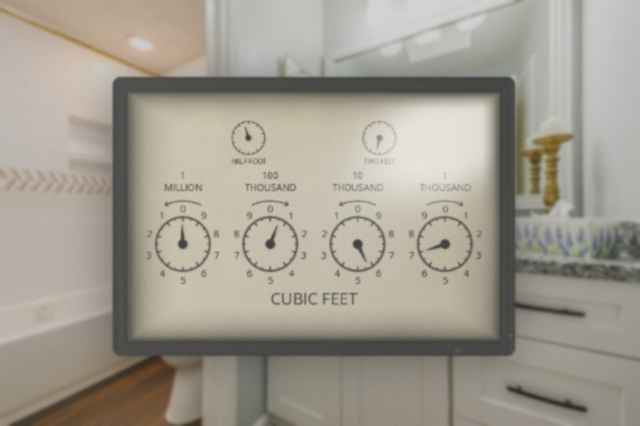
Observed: 5700 ft³
